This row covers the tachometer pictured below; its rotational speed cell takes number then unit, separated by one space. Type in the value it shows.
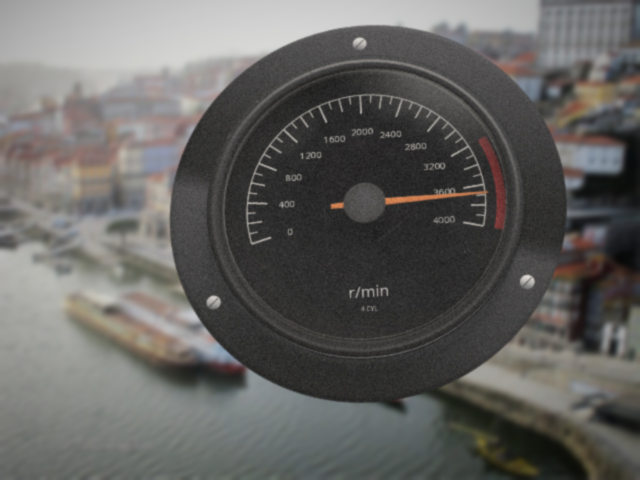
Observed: 3700 rpm
